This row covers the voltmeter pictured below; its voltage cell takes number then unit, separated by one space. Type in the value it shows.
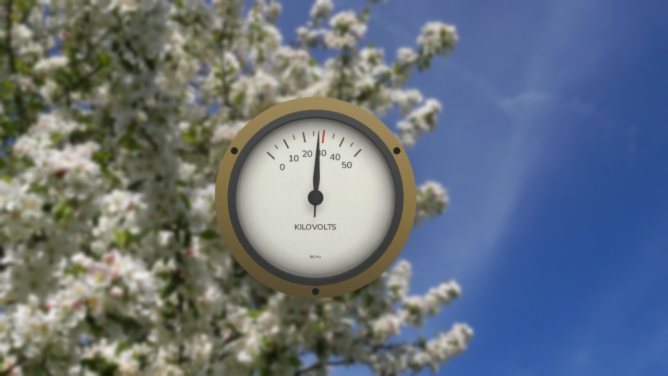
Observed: 27.5 kV
